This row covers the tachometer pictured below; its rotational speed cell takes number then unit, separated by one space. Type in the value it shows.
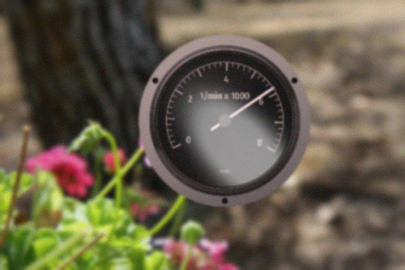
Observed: 5800 rpm
